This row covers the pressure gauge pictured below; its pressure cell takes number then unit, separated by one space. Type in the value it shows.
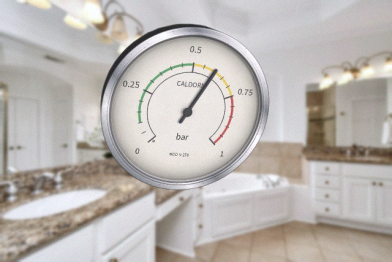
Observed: 0.6 bar
